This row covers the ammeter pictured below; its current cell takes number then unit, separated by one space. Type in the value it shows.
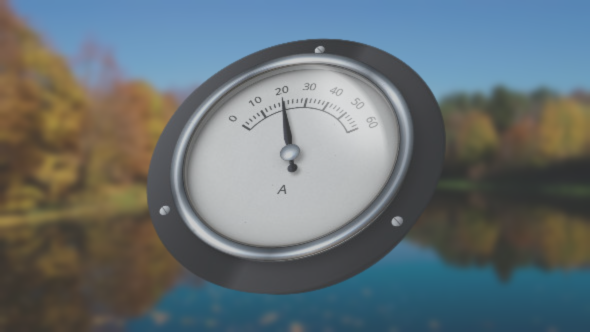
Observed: 20 A
